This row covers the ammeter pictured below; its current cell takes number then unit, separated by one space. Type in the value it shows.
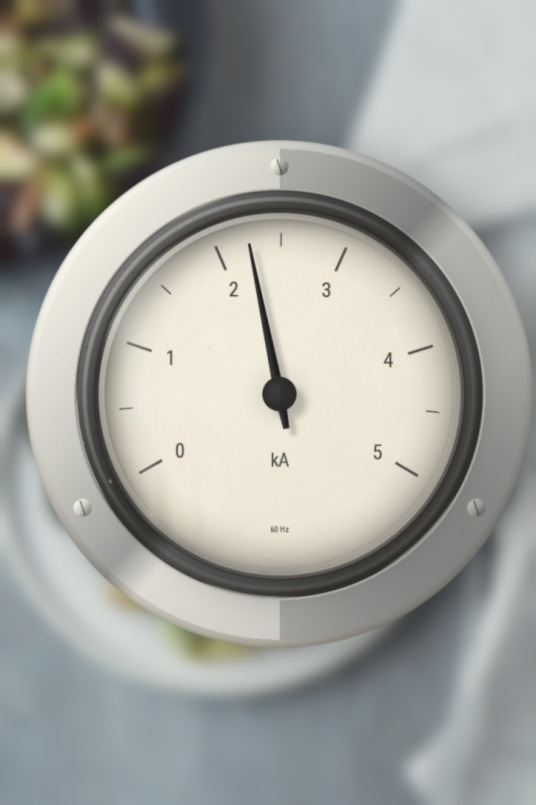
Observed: 2.25 kA
